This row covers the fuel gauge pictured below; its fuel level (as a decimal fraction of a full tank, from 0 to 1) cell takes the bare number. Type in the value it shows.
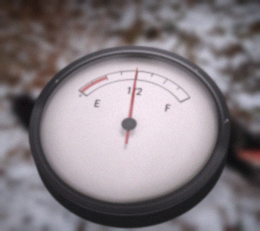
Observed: 0.5
